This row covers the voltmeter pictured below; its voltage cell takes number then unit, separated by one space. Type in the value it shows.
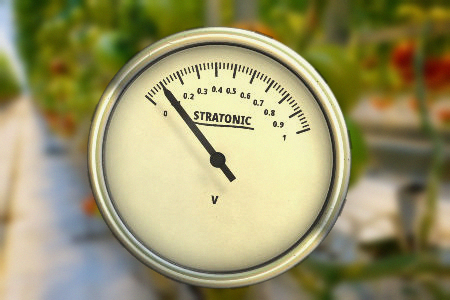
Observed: 0.1 V
